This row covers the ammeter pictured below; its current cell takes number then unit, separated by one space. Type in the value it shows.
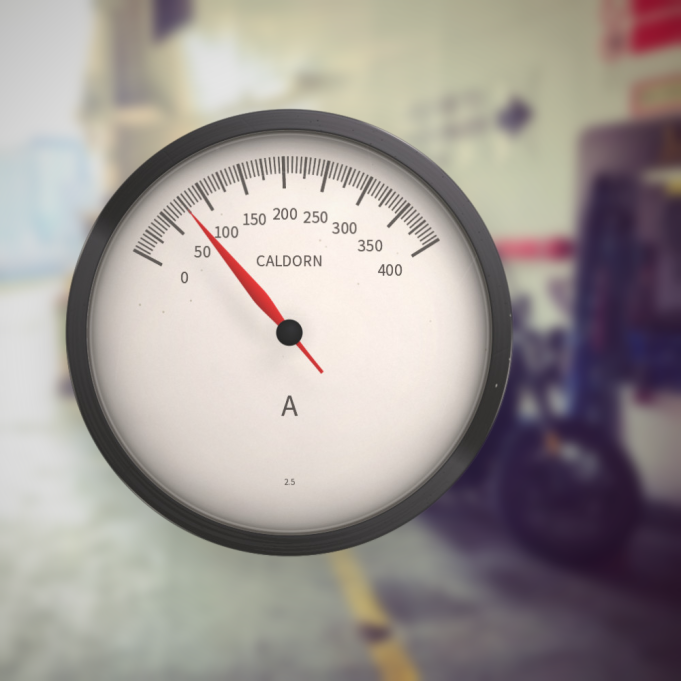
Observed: 75 A
